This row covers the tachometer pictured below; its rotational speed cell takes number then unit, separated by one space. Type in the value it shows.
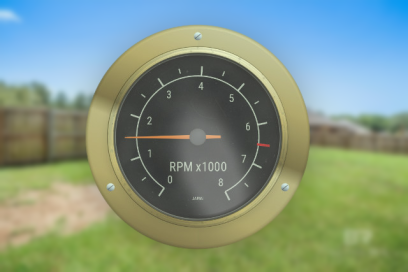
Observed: 1500 rpm
